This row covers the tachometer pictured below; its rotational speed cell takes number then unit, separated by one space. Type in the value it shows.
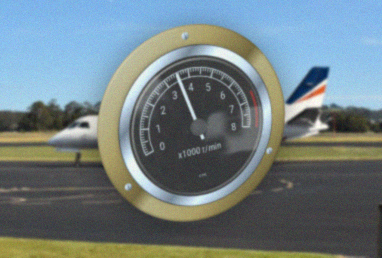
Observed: 3500 rpm
